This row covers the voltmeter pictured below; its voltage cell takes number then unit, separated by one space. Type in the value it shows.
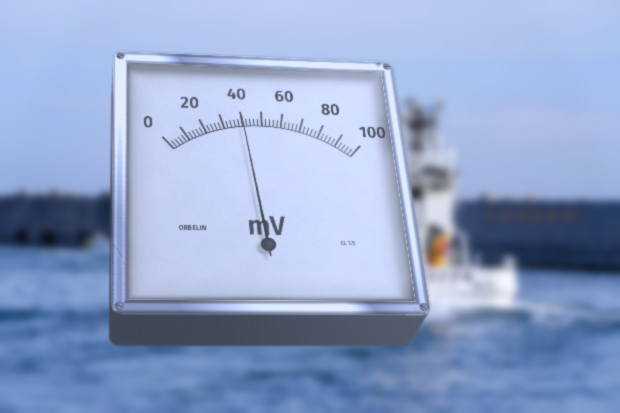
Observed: 40 mV
